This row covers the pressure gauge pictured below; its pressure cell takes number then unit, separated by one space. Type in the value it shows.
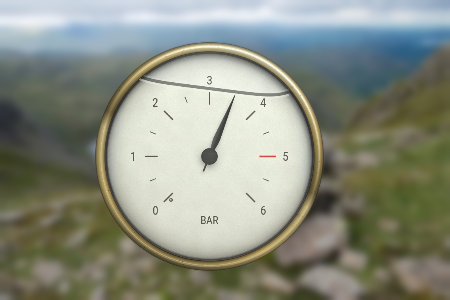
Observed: 3.5 bar
